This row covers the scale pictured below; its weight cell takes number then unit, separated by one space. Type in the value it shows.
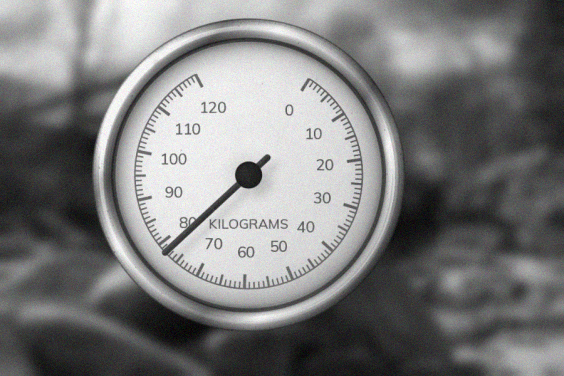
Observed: 78 kg
